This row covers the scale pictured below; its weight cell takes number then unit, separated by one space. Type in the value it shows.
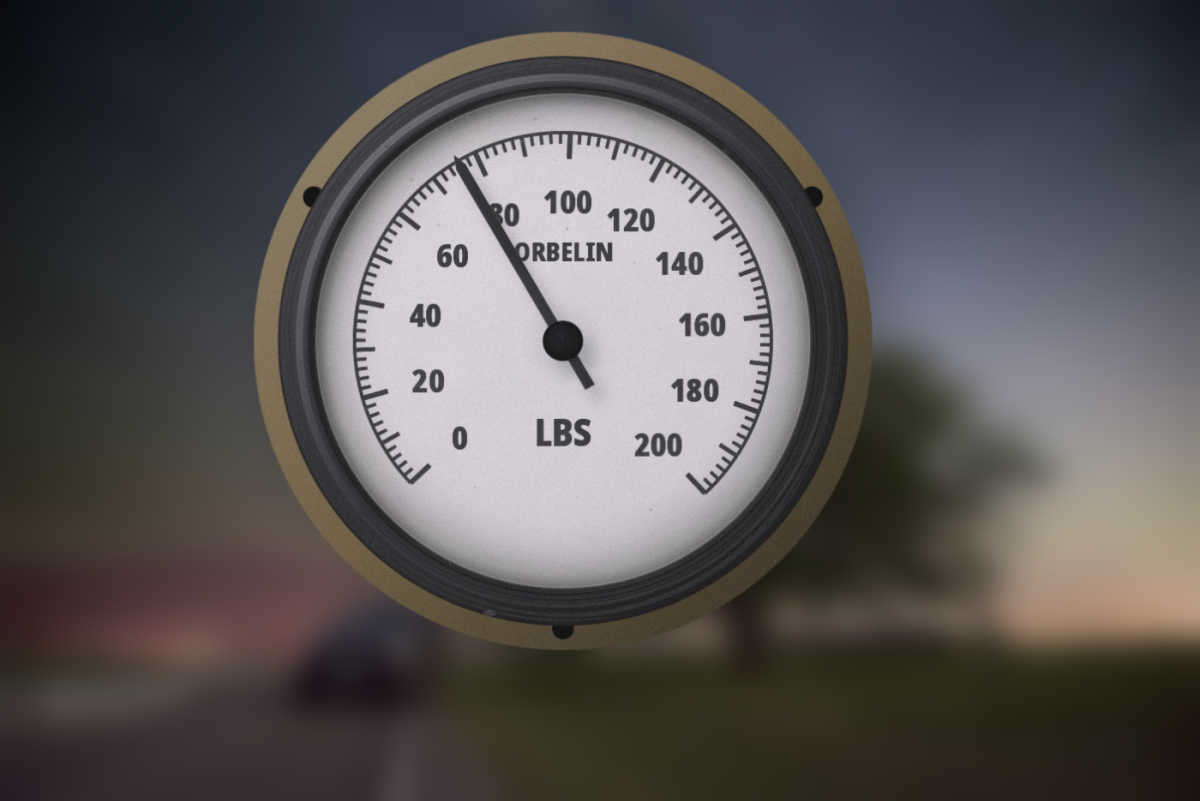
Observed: 76 lb
